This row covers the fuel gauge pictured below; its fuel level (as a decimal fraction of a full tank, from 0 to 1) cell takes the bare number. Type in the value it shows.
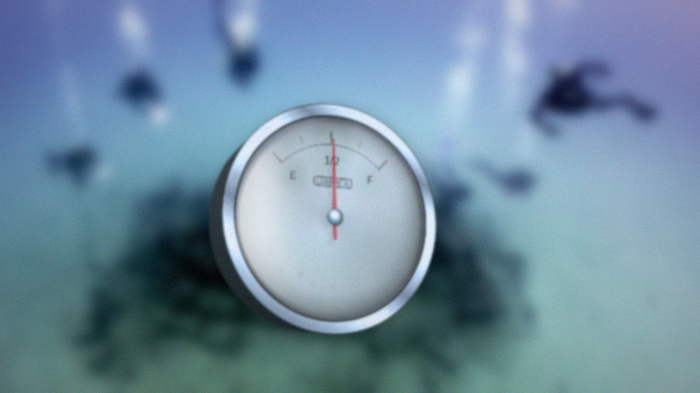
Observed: 0.5
